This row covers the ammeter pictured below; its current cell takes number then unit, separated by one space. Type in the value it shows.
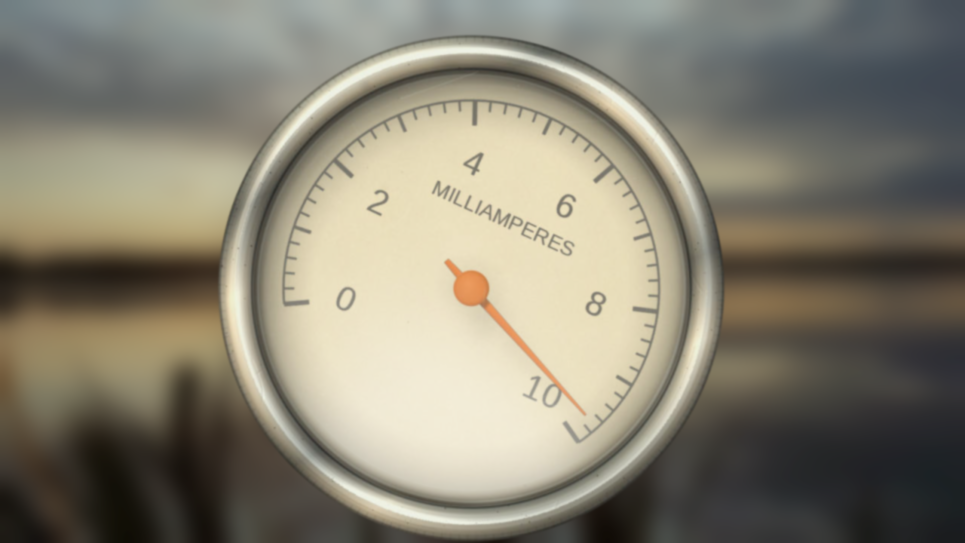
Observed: 9.7 mA
